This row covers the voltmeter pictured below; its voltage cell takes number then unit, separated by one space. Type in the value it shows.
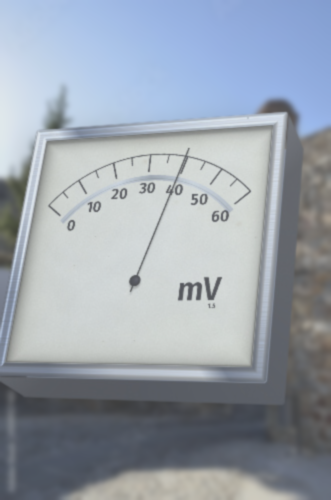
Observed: 40 mV
